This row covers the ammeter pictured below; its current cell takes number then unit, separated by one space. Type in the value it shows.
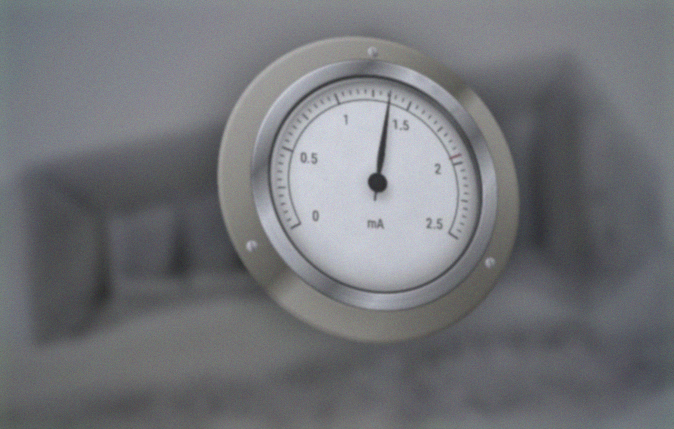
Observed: 1.35 mA
